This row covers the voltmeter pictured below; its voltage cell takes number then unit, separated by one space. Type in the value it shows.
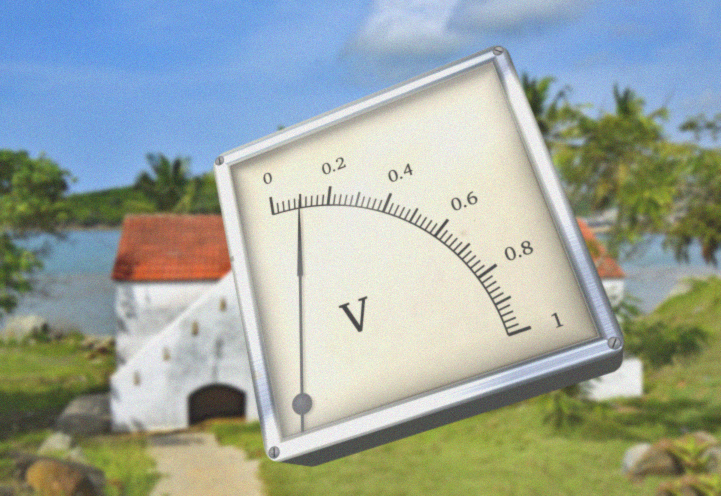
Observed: 0.1 V
